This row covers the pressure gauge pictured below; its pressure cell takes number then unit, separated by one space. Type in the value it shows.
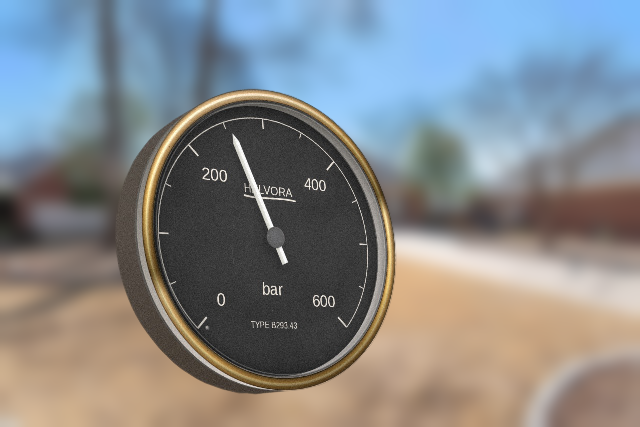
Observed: 250 bar
